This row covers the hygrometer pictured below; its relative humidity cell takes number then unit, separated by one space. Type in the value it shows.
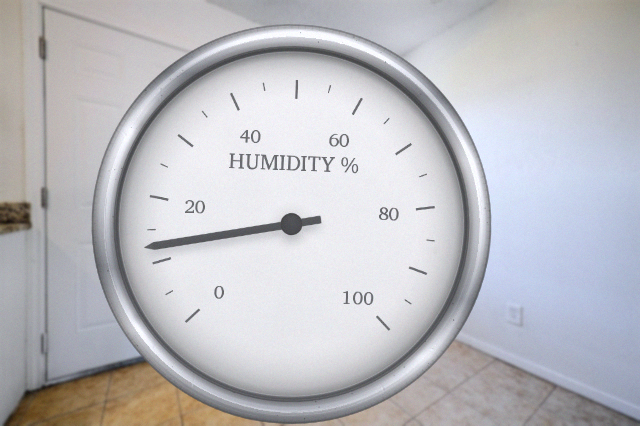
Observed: 12.5 %
